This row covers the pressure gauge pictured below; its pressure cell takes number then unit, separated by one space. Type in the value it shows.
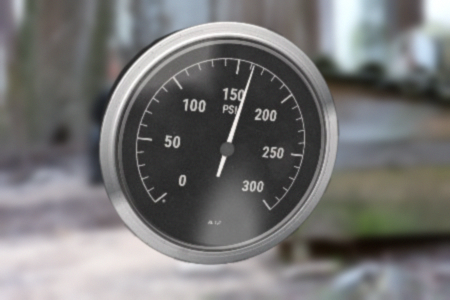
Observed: 160 psi
